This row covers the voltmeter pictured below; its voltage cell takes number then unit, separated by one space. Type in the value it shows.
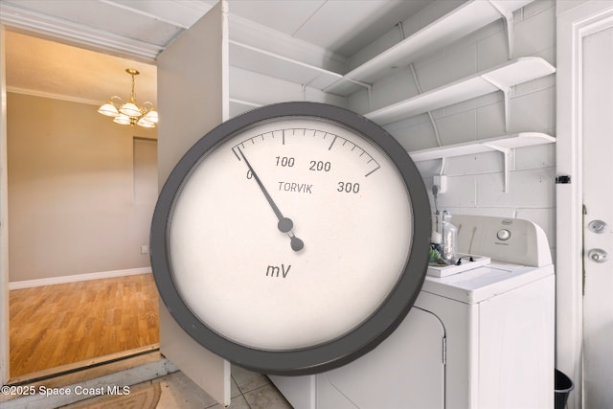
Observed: 10 mV
